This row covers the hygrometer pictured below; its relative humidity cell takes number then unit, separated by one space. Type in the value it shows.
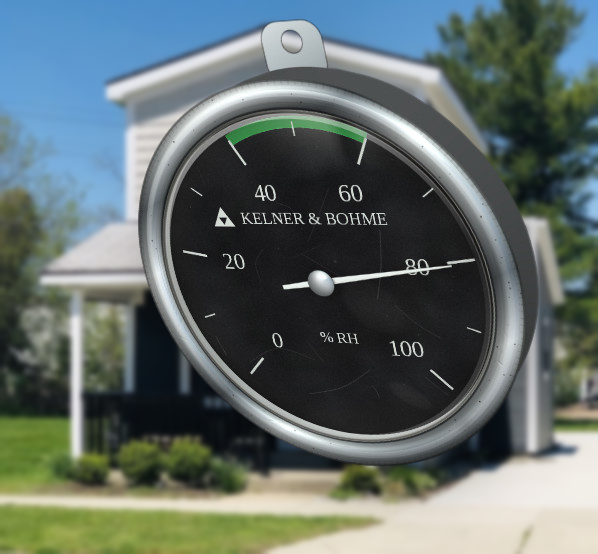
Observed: 80 %
